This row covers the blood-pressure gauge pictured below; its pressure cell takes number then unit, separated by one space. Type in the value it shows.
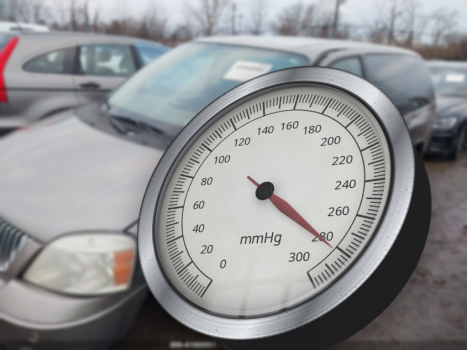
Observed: 282 mmHg
